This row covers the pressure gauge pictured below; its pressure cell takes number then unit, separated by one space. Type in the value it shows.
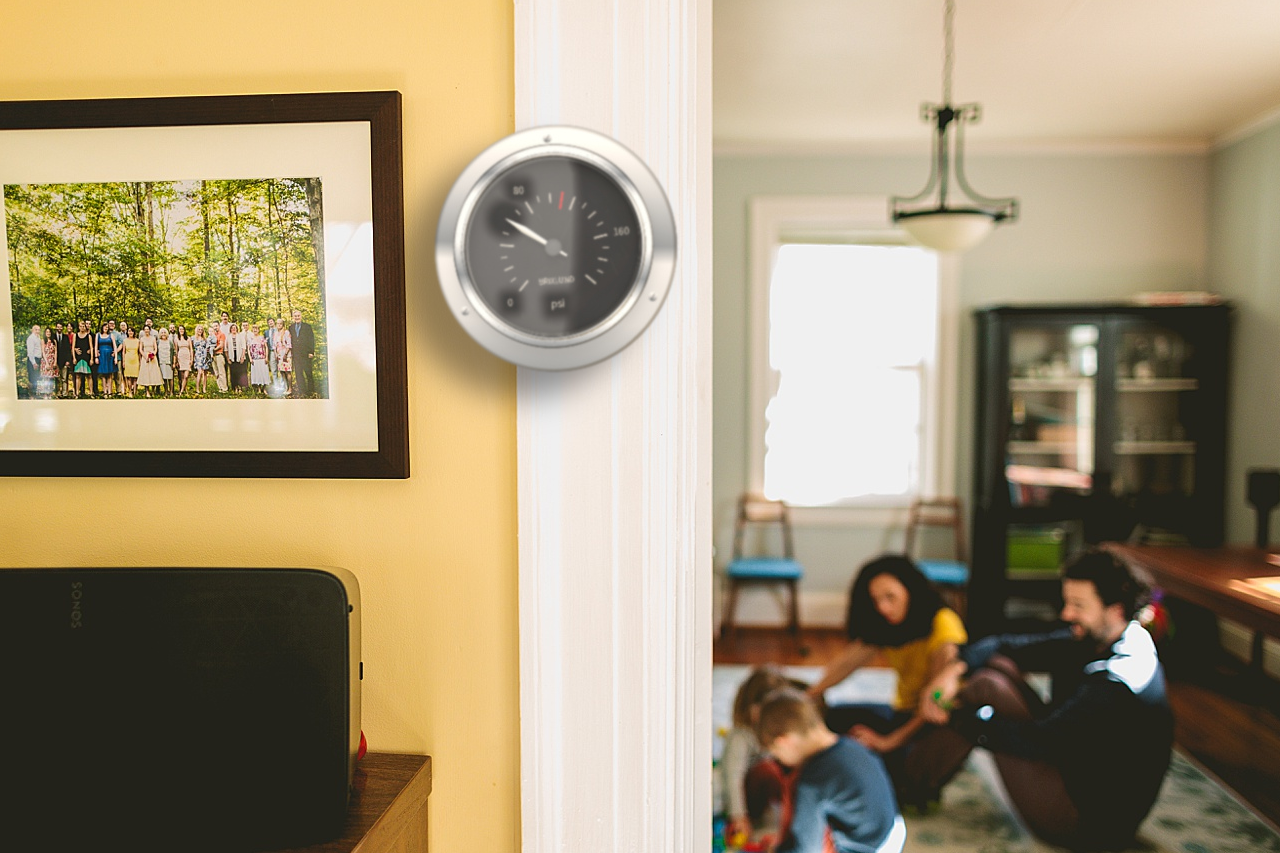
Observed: 60 psi
